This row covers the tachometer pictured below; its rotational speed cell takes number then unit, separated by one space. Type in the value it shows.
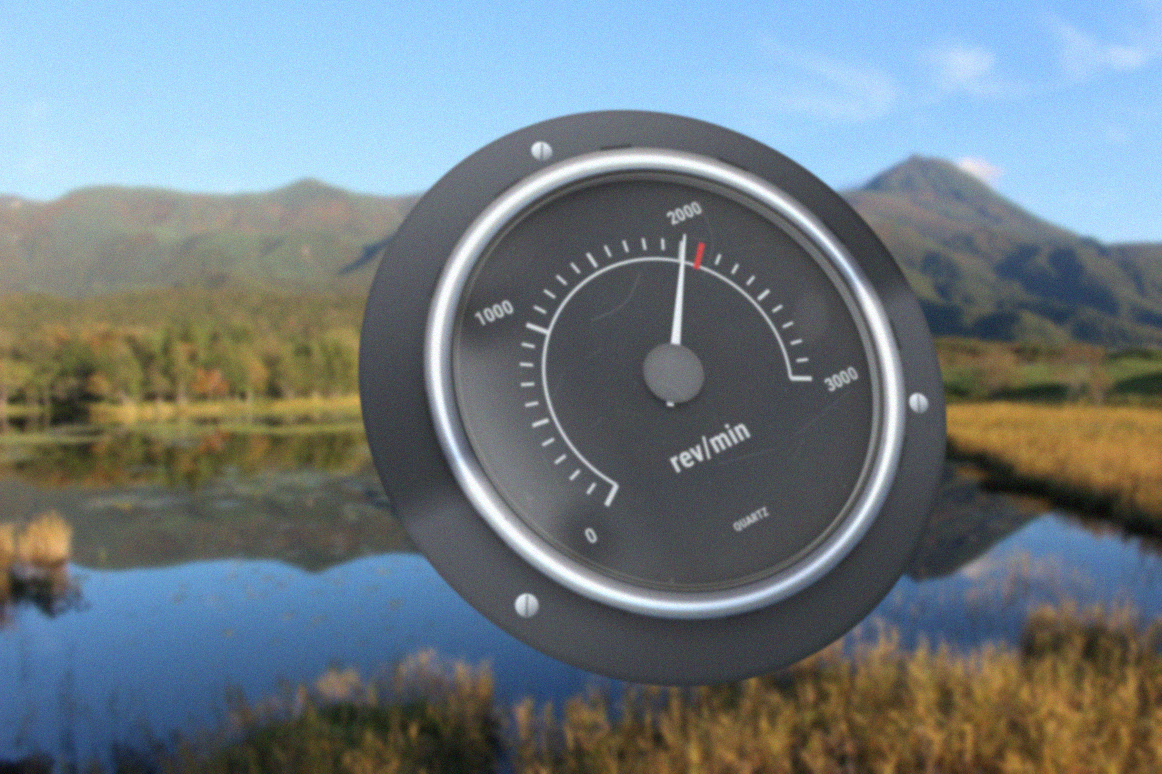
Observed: 2000 rpm
